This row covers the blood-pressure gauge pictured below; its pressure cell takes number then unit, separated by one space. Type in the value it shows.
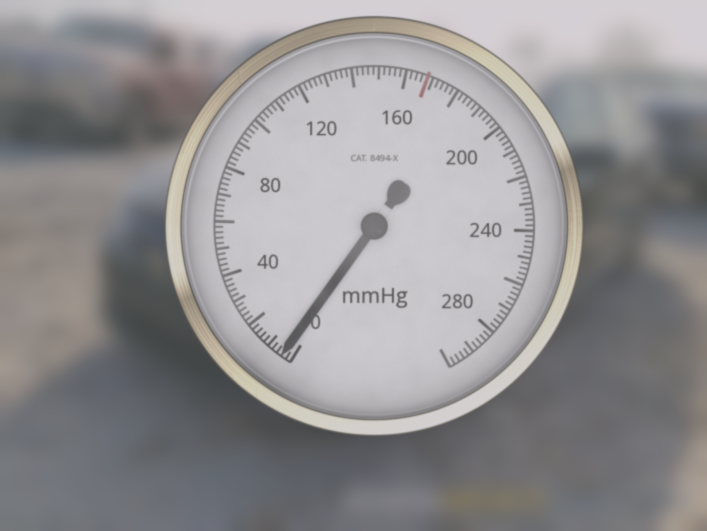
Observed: 4 mmHg
